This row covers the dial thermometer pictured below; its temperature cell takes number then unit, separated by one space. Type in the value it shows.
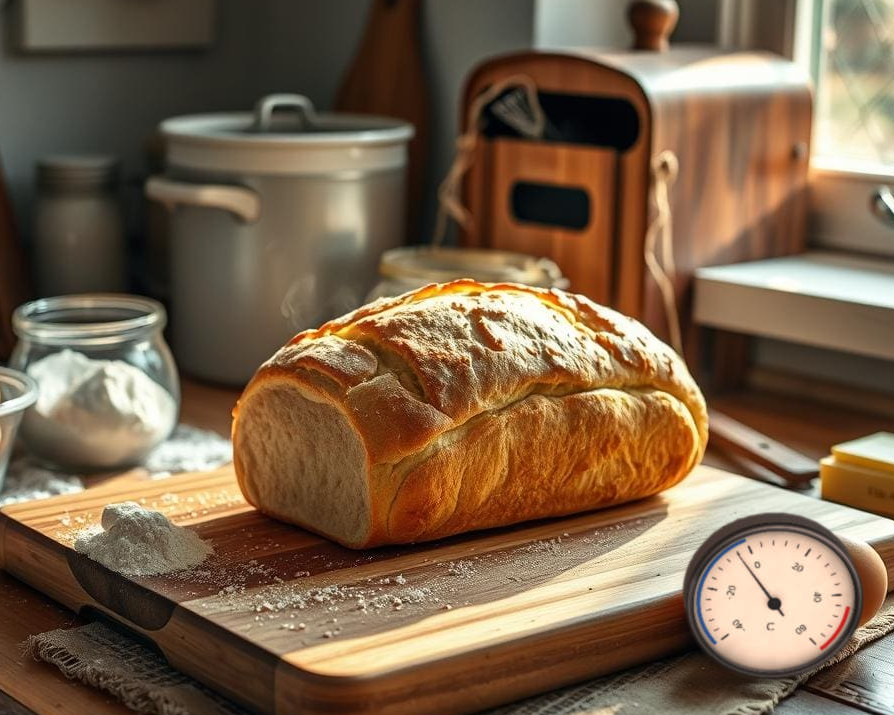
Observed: -4 °C
